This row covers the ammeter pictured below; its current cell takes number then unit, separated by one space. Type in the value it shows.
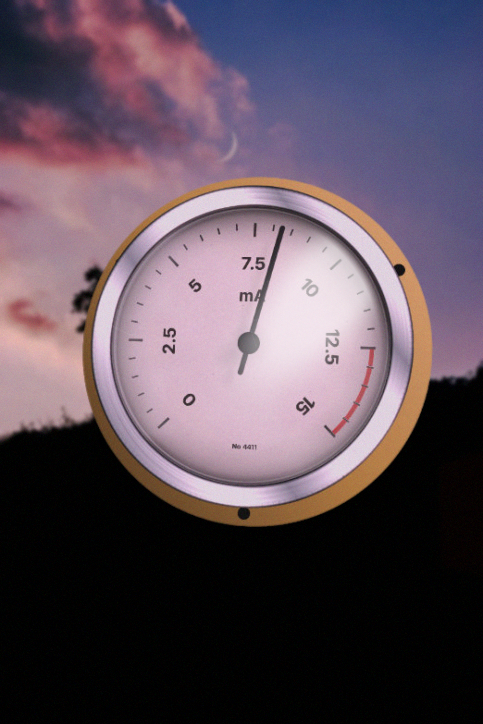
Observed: 8.25 mA
